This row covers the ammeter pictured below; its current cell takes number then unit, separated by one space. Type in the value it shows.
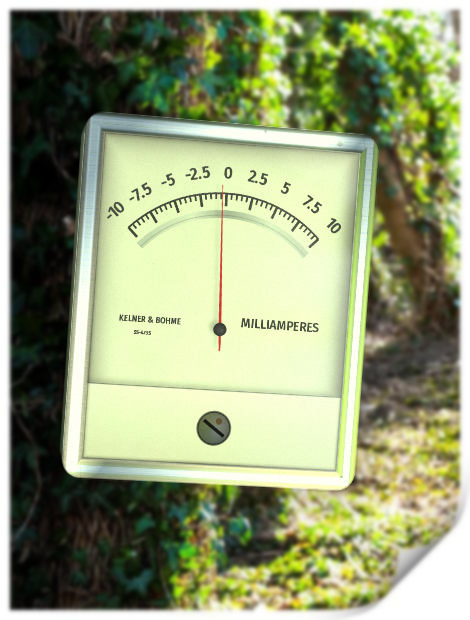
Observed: -0.5 mA
